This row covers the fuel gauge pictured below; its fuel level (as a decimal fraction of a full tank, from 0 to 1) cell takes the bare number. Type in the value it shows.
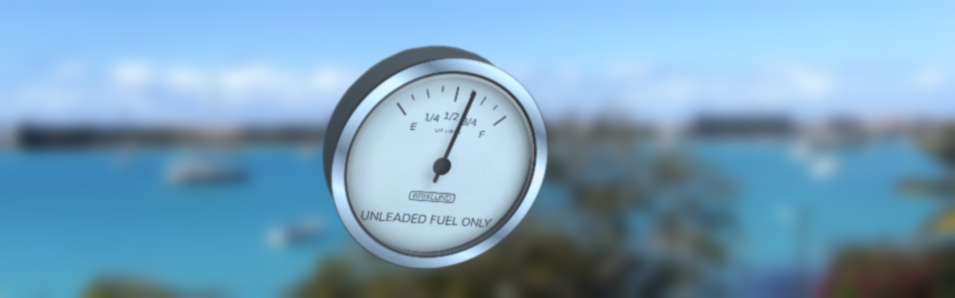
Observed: 0.625
